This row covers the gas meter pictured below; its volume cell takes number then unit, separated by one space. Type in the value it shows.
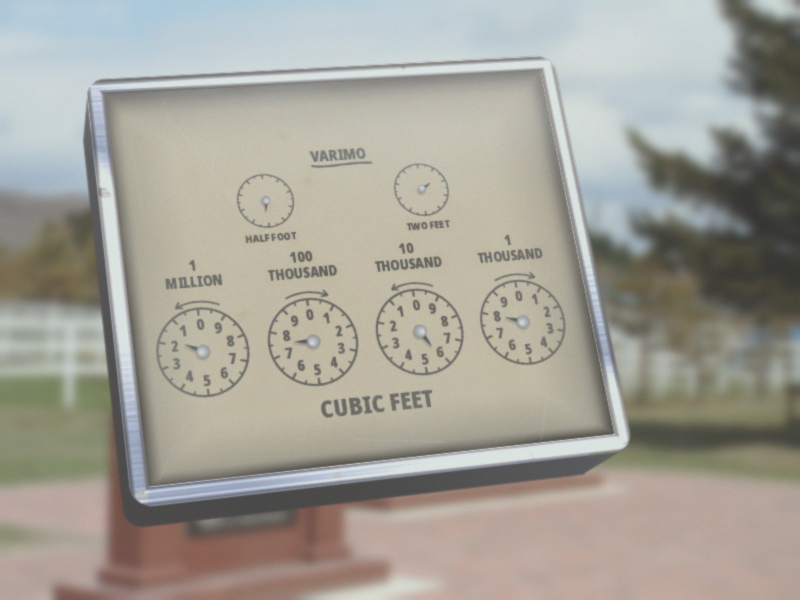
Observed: 175800 ft³
